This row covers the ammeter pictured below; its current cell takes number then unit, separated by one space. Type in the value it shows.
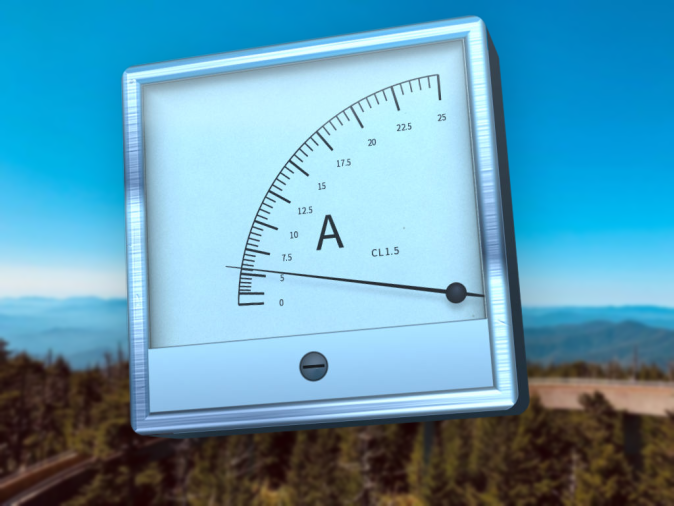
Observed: 5.5 A
